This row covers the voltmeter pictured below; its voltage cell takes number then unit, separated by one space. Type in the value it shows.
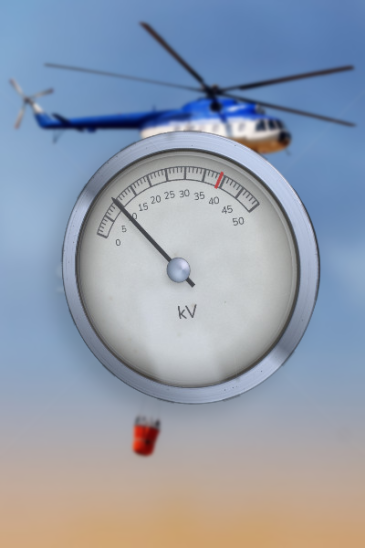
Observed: 10 kV
